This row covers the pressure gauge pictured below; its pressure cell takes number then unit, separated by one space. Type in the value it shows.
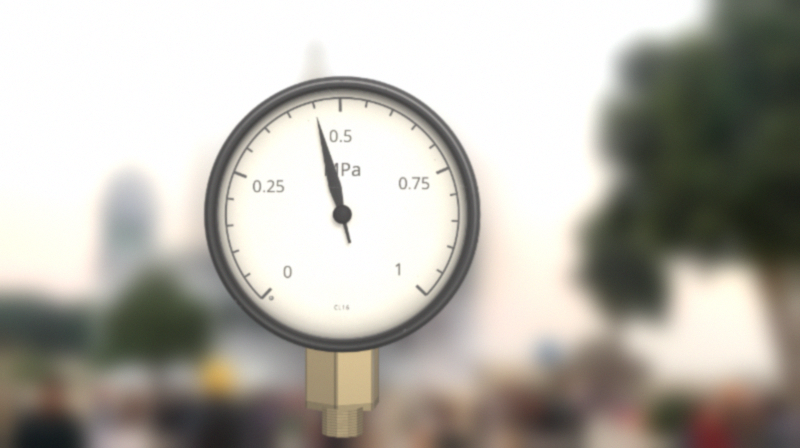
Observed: 0.45 MPa
